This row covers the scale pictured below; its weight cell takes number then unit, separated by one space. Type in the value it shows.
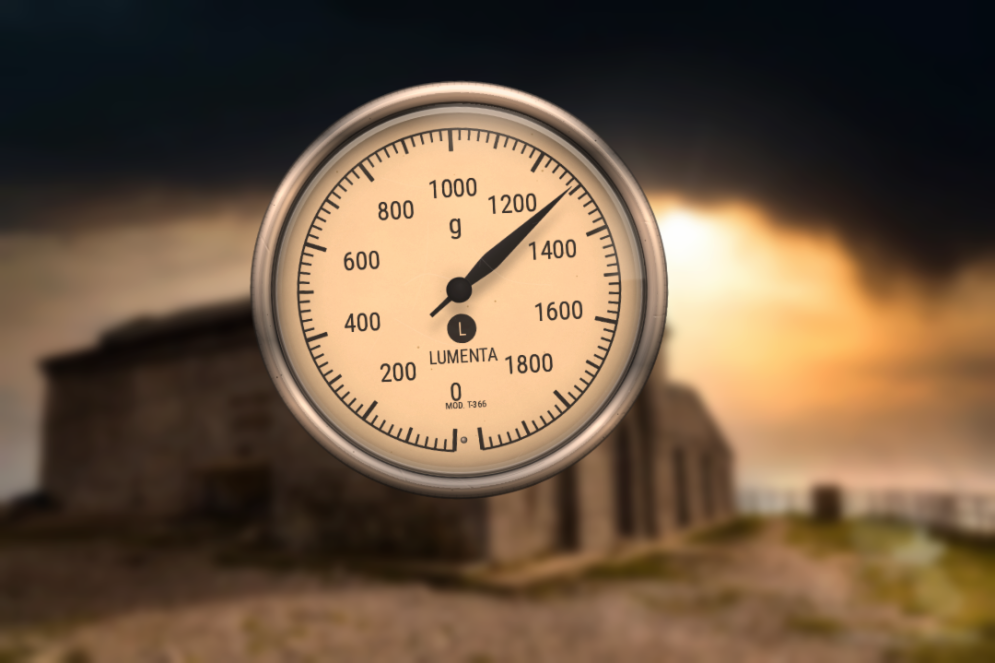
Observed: 1290 g
